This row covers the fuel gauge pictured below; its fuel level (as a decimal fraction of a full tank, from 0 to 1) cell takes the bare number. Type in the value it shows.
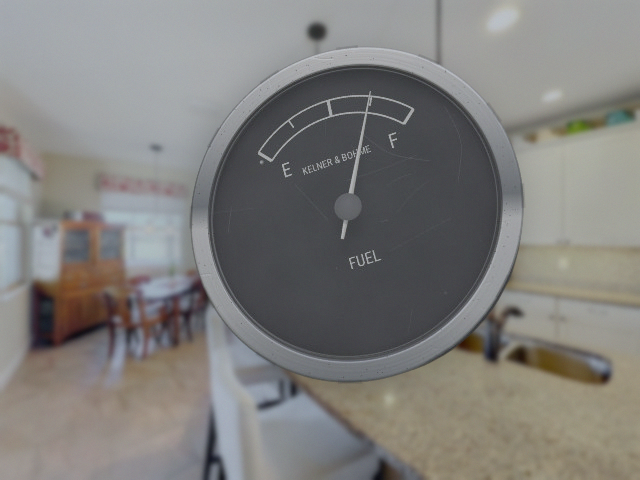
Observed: 0.75
